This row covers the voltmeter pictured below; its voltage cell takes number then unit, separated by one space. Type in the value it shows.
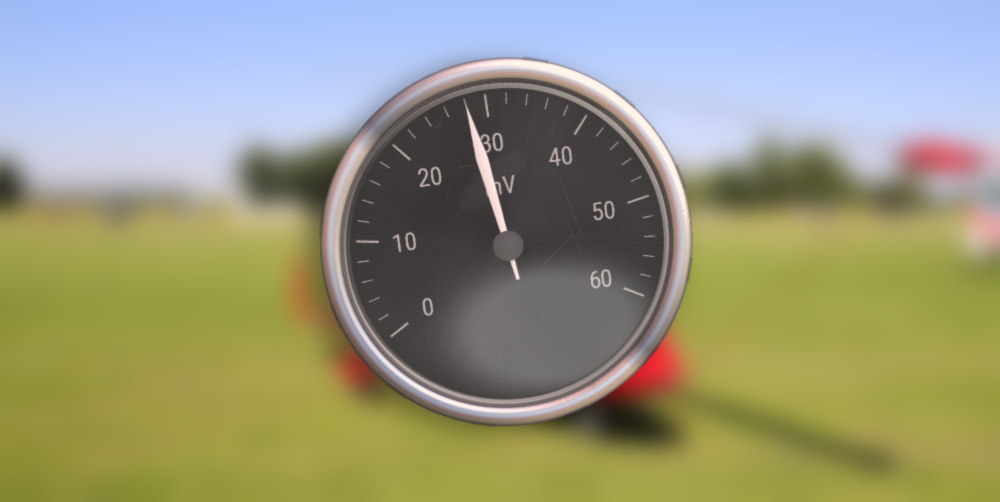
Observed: 28 mV
